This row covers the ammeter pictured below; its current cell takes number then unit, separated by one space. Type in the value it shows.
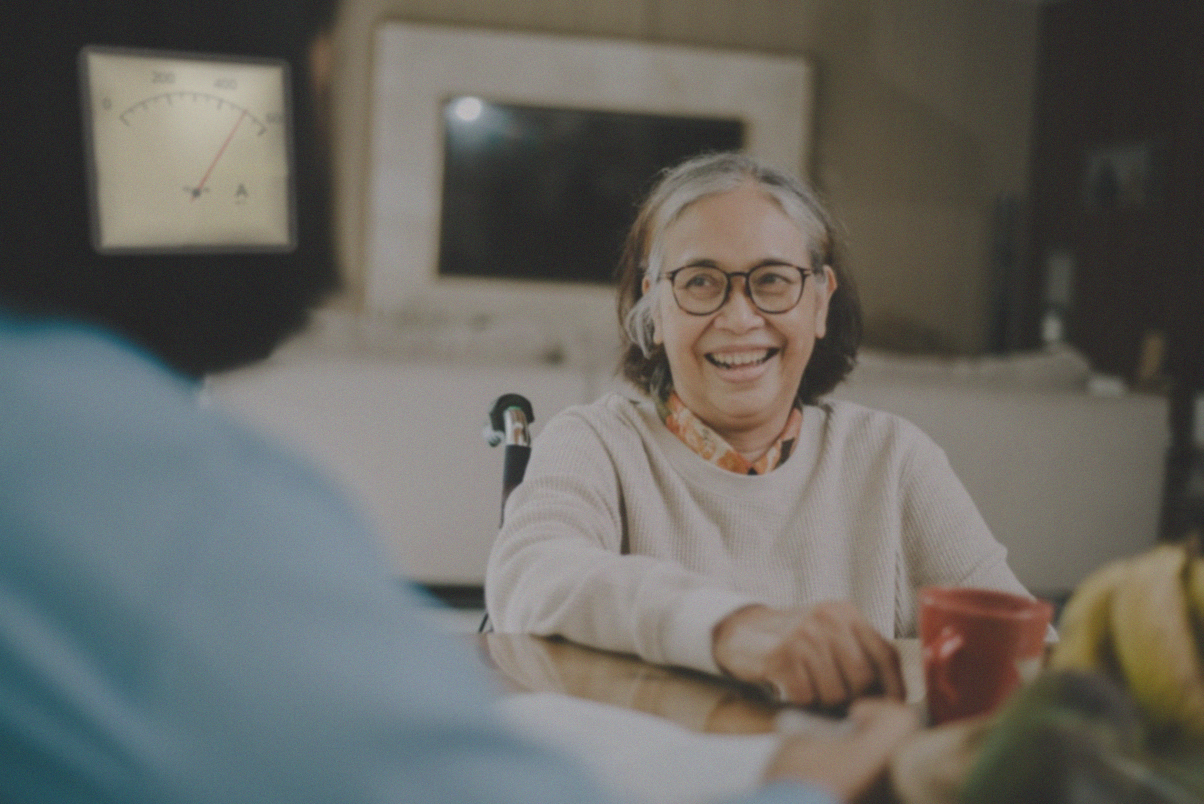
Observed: 500 A
